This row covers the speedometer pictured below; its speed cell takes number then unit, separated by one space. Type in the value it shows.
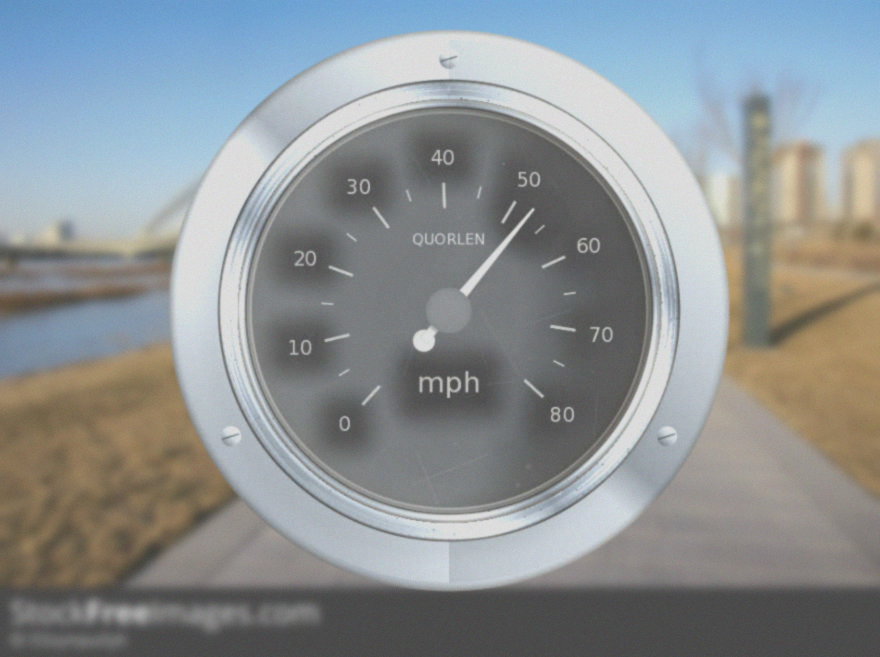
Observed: 52.5 mph
